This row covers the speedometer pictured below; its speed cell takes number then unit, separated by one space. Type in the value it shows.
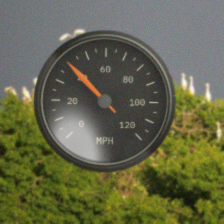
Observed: 40 mph
